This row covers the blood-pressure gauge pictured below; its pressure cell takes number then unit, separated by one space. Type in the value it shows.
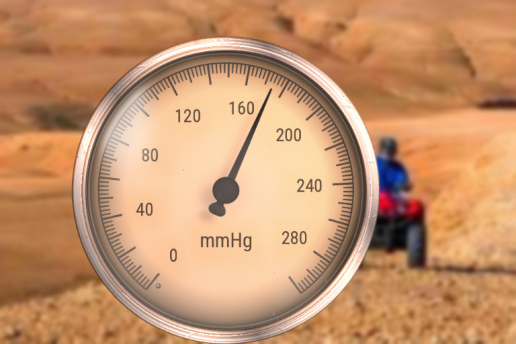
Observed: 174 mmHg
